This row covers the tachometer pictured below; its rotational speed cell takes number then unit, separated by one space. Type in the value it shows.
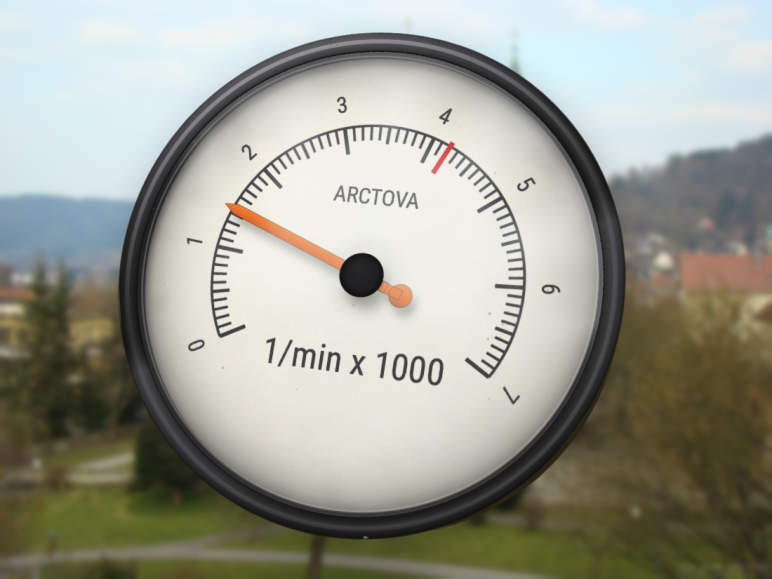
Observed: 1450 rpm
